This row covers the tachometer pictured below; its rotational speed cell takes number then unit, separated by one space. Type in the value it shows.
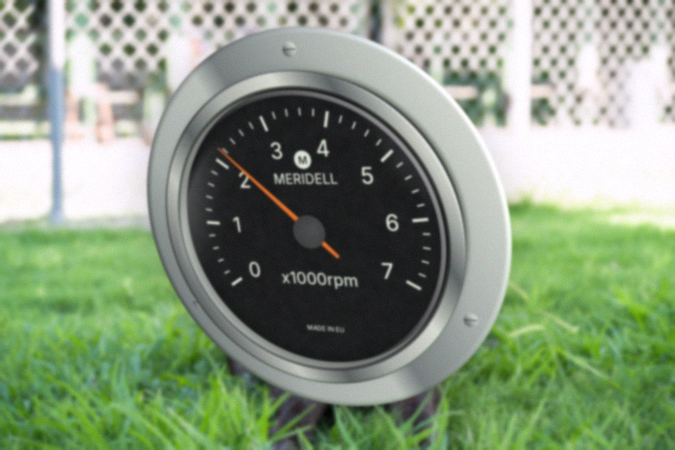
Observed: 2200 rpm
